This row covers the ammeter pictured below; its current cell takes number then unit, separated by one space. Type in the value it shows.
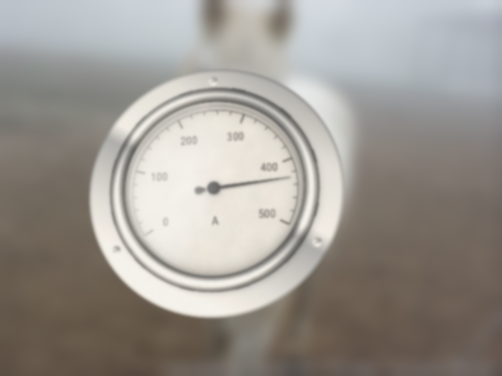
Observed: 430 A
